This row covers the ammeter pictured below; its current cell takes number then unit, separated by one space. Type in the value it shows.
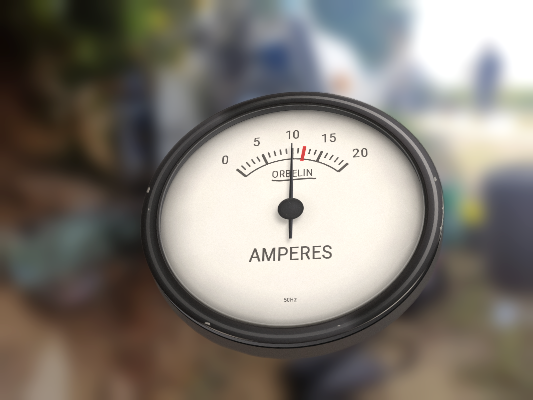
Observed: 10 A
